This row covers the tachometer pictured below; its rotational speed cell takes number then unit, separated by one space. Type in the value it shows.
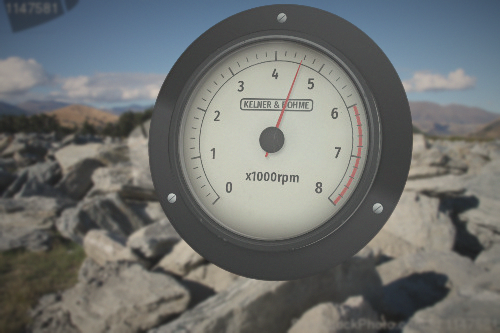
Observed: 4600 rpm
